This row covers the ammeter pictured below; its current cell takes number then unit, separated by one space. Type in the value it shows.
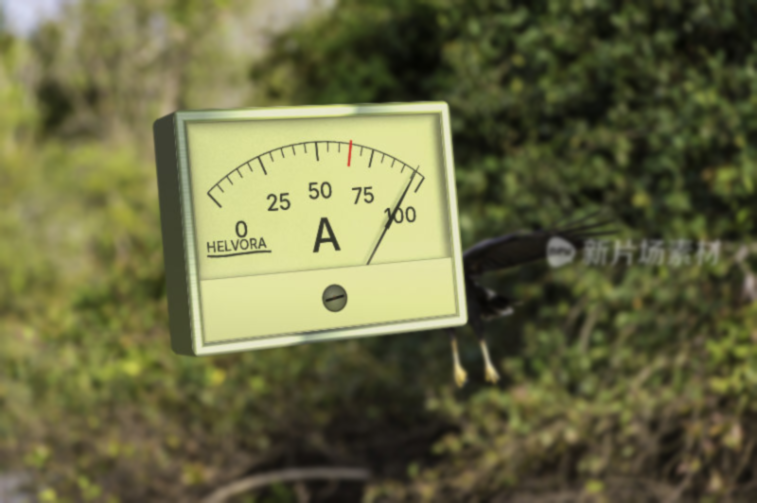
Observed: 95 A
